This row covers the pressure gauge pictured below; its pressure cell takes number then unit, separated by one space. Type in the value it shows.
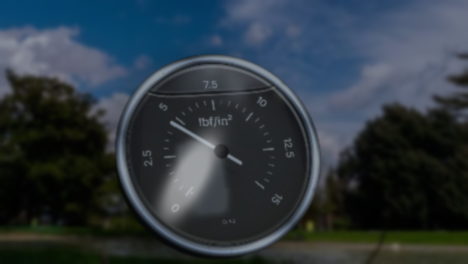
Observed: 4.5 psi
